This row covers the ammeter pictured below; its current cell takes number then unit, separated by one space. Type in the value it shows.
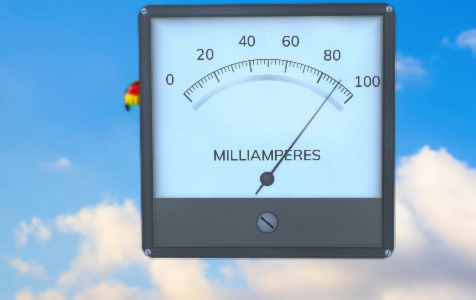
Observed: 90 mA
